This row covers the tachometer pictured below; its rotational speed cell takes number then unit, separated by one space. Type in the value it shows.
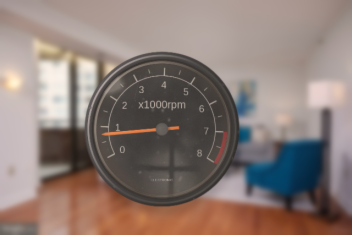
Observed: 750 rpm
